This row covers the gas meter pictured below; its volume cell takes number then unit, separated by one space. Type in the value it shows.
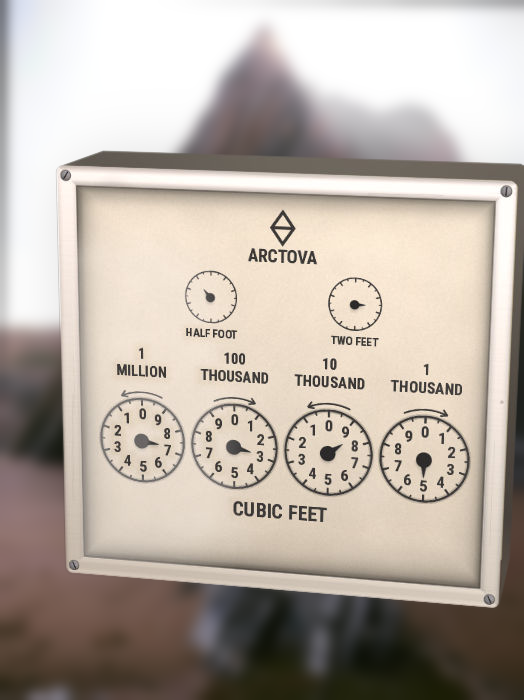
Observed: 728500 ft³
